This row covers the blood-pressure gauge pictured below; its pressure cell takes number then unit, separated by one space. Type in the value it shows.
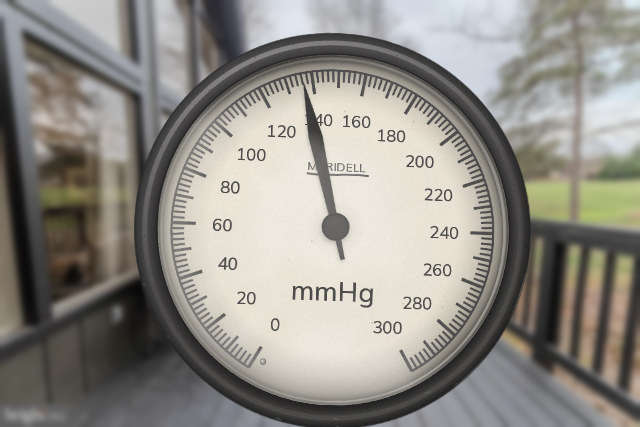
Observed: 136 mmHg
